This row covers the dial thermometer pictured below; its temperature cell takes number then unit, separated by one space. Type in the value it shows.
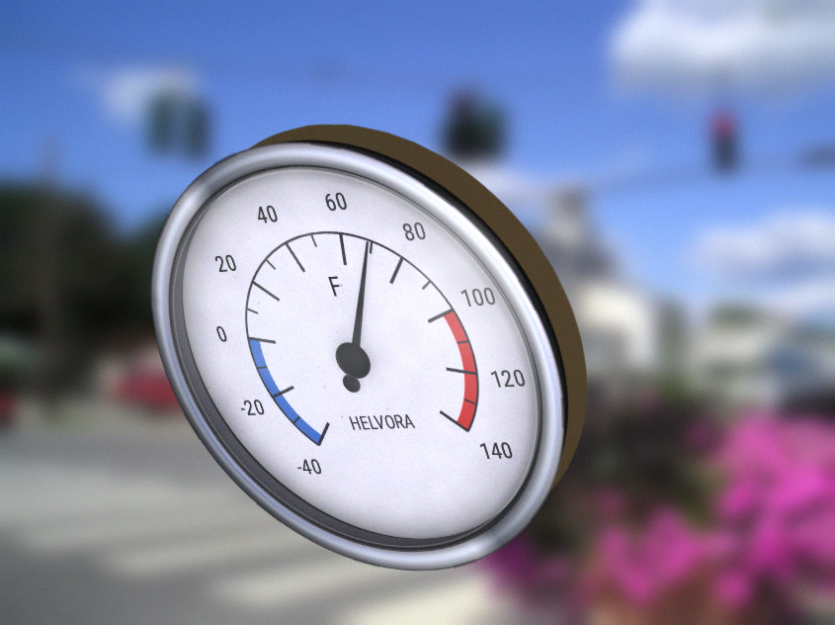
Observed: 70 °F
